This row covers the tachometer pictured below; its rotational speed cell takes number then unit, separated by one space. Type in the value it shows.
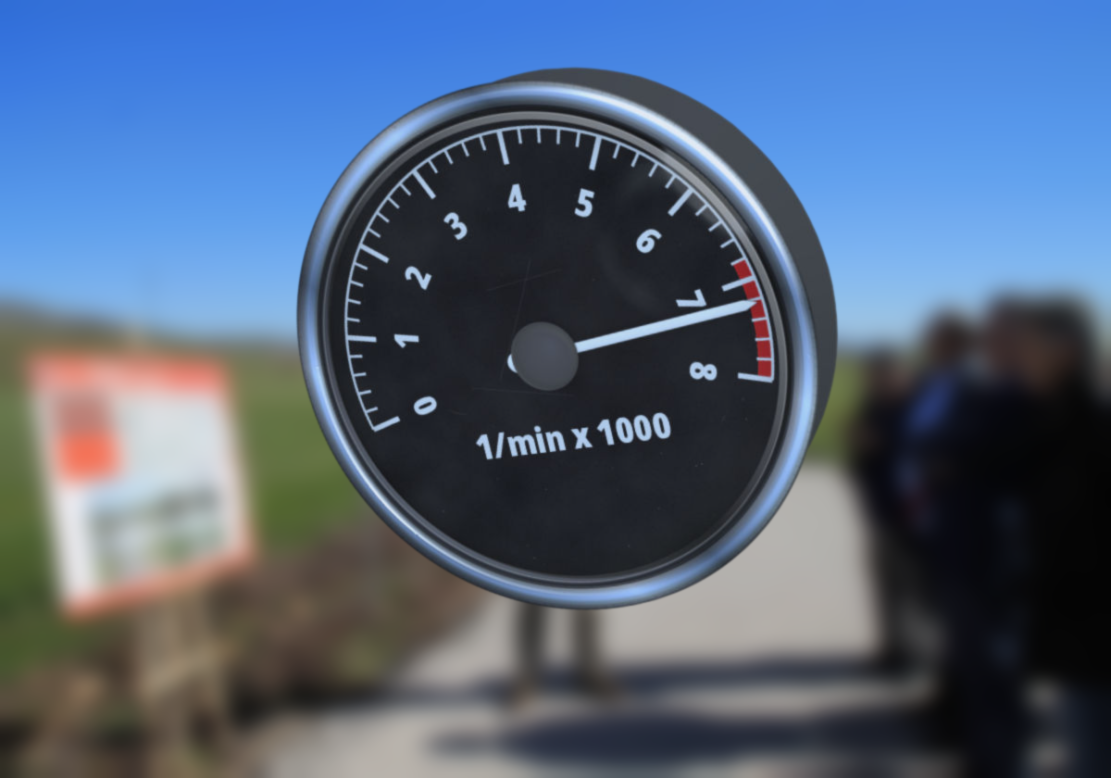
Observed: 7200 rpm
